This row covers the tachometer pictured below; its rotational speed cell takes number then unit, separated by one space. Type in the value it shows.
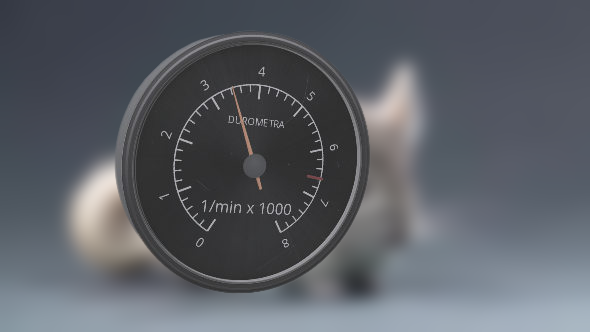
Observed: 3400 rpm
